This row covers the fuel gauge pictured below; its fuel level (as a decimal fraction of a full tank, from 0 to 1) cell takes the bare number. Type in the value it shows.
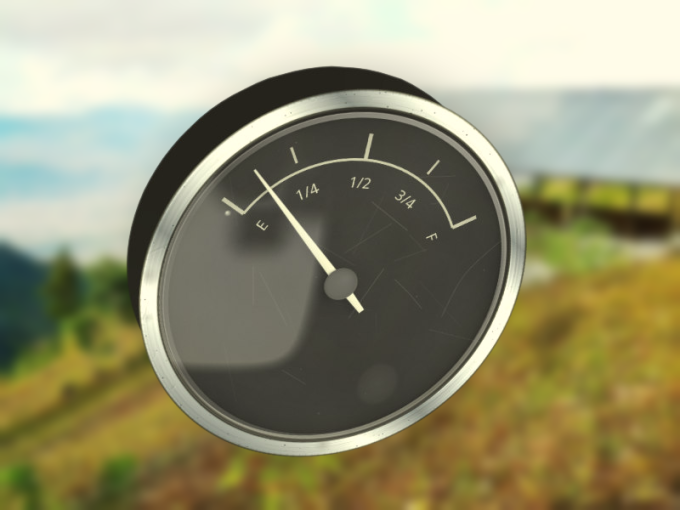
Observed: 0.125
